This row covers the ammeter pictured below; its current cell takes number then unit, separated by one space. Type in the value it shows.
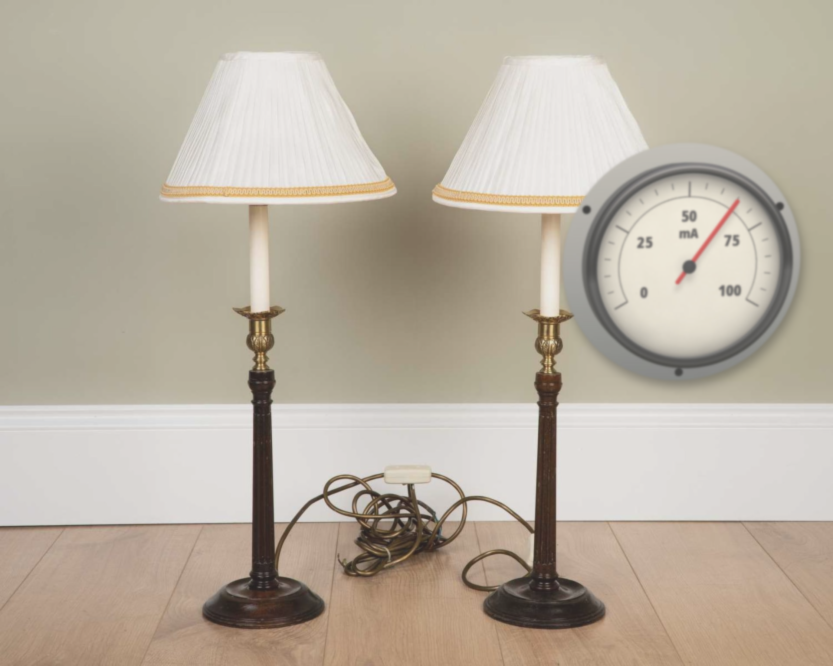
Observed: 65 mA
